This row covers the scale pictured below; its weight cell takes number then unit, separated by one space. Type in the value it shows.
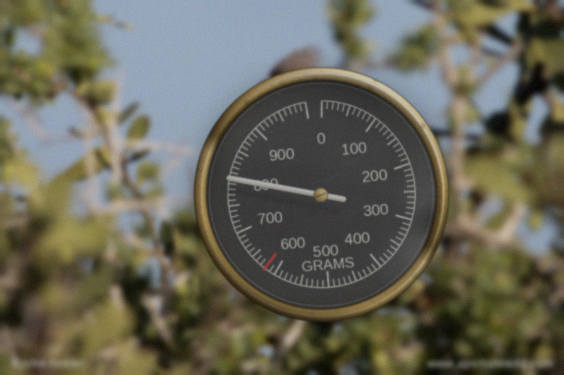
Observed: 800 g
